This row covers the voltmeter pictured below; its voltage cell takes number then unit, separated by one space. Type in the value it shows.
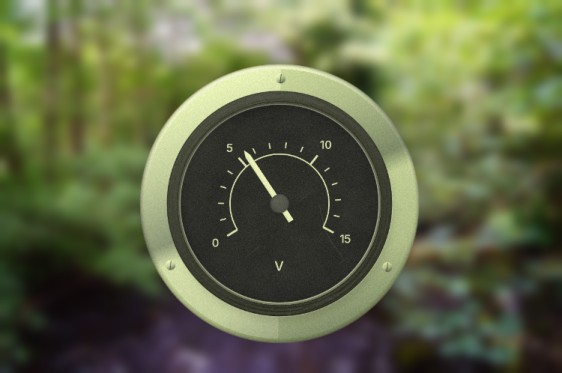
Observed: 5.5 V
